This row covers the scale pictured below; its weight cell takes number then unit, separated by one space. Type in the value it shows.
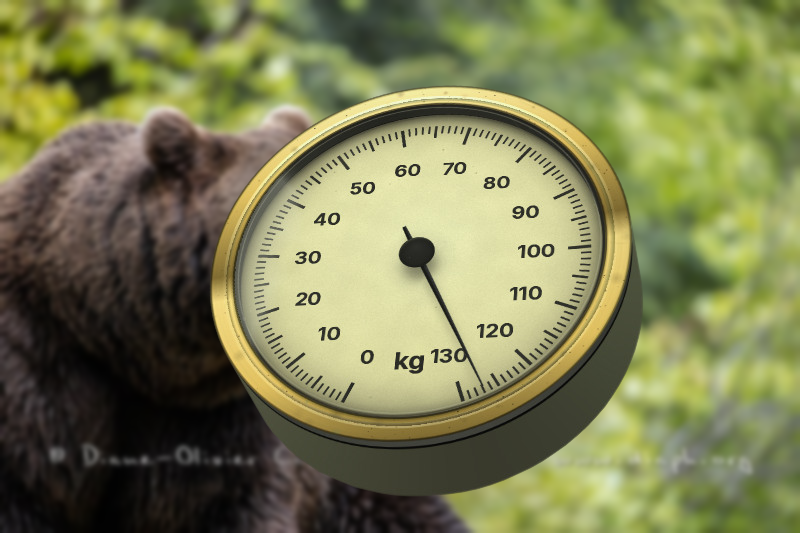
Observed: 127 kg
